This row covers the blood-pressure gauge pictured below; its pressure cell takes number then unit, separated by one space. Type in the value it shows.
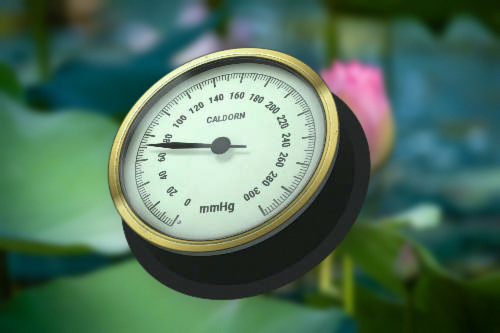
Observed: 70 mmHg
